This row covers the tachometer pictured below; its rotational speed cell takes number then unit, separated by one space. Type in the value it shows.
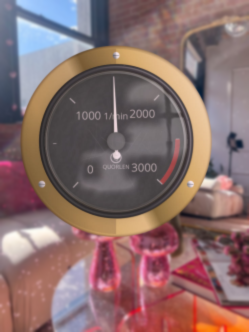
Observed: 1500 rpm
